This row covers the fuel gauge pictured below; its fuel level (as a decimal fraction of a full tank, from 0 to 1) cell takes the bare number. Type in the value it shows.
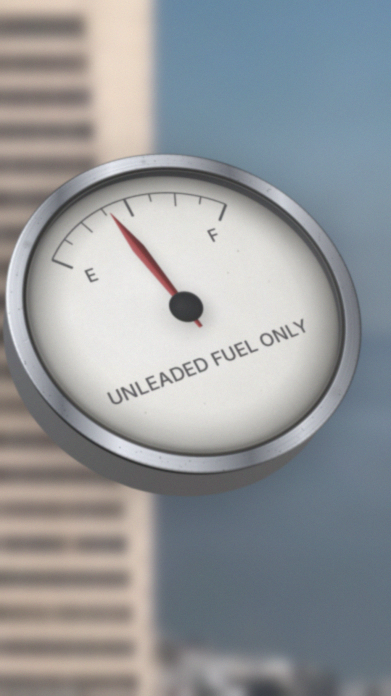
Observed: 0.375
